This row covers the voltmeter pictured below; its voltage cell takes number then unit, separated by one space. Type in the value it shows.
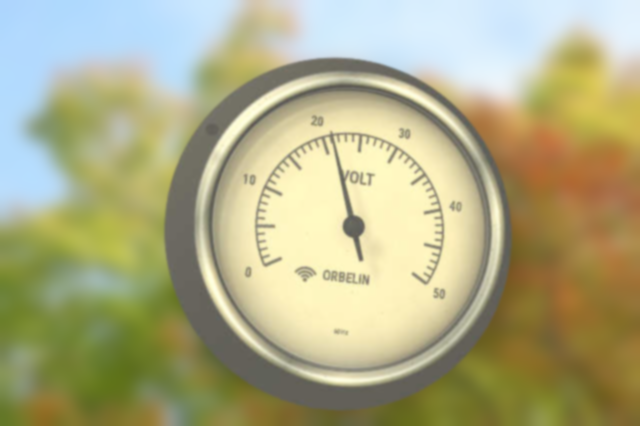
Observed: 21 V
